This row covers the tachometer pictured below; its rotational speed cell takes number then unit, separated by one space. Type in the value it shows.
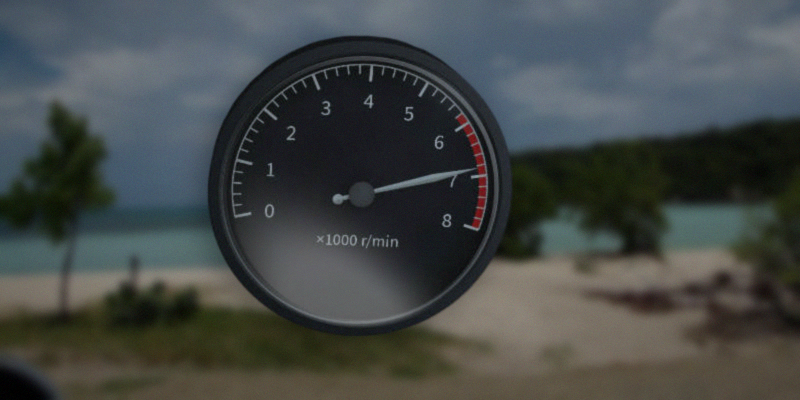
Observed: 6800 rpm
